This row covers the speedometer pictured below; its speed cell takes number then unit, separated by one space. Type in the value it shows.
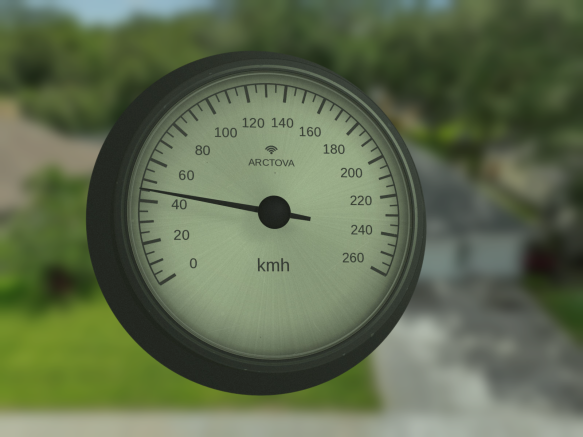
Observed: 45 km/h
